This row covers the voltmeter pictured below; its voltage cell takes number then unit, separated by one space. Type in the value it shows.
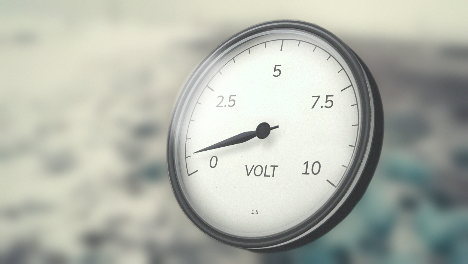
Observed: 0.5 V
